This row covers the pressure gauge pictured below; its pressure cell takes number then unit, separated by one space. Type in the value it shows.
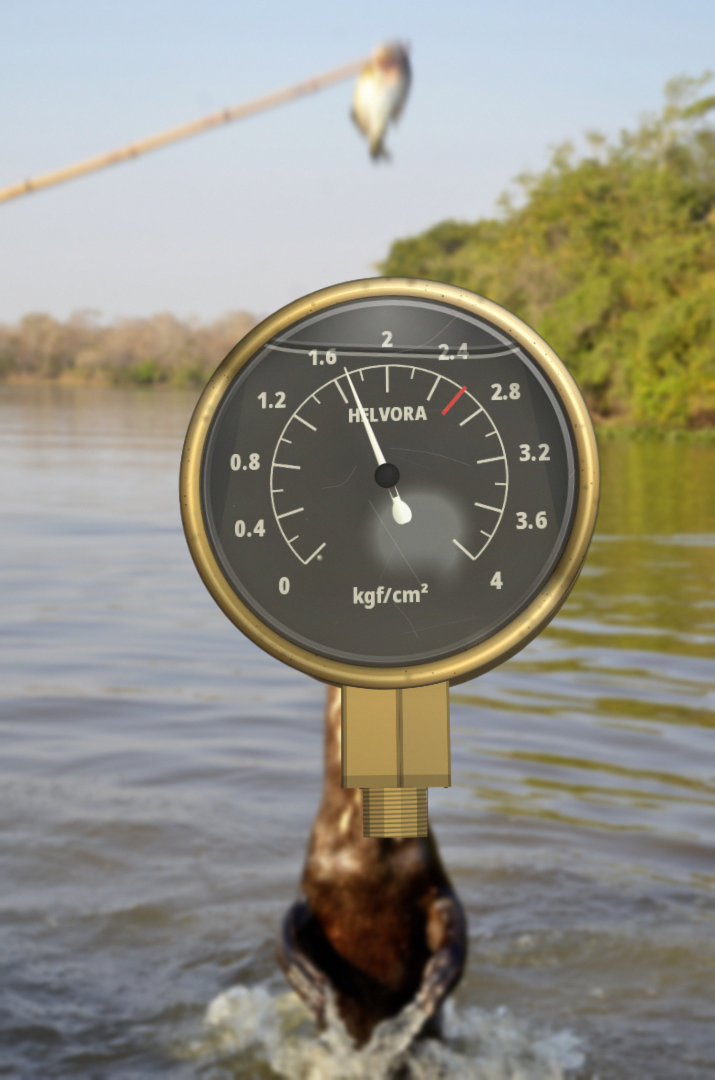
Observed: 1.7 kg/cm²
